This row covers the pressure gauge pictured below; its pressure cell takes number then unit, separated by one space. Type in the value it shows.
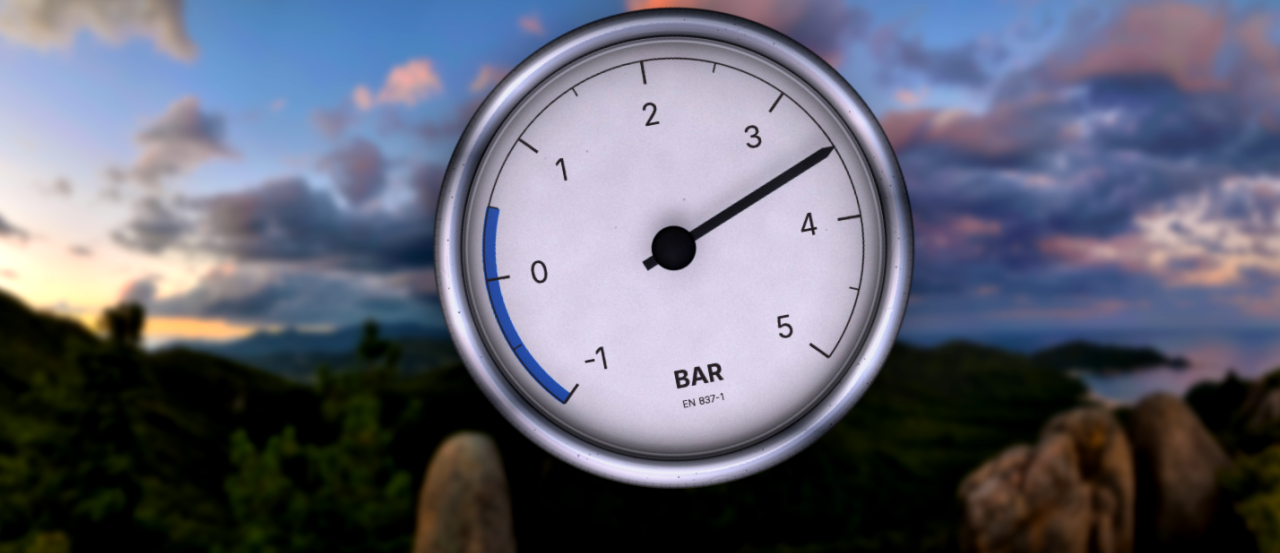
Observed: 3.5 bar
